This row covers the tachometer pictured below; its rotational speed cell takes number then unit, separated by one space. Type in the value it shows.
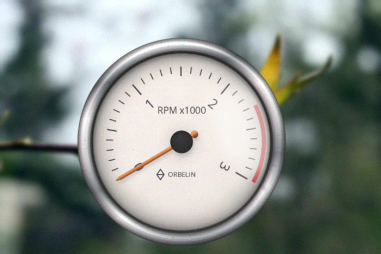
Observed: 0 rpm
